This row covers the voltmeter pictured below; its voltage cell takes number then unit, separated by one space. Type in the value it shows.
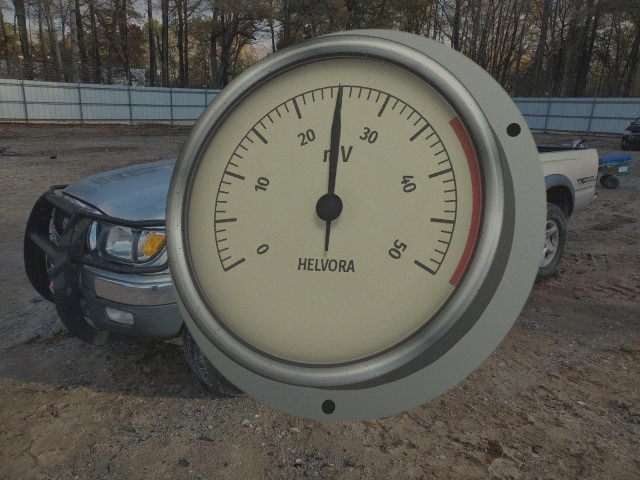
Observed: 25 mV
